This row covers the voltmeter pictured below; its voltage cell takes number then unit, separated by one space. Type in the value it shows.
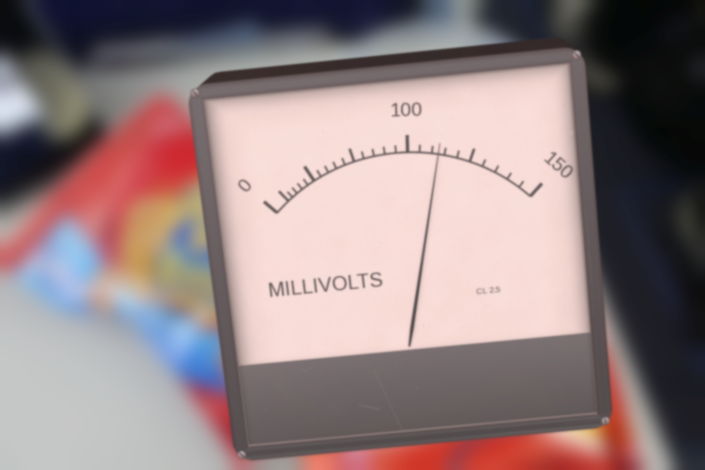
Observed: 112.5 mV
